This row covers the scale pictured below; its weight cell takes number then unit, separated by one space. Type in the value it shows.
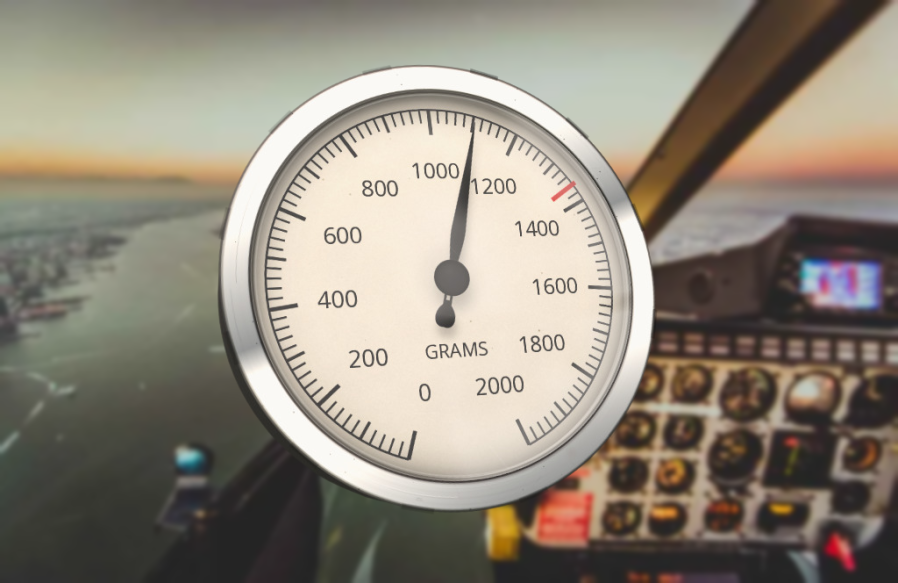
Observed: 1100 g
